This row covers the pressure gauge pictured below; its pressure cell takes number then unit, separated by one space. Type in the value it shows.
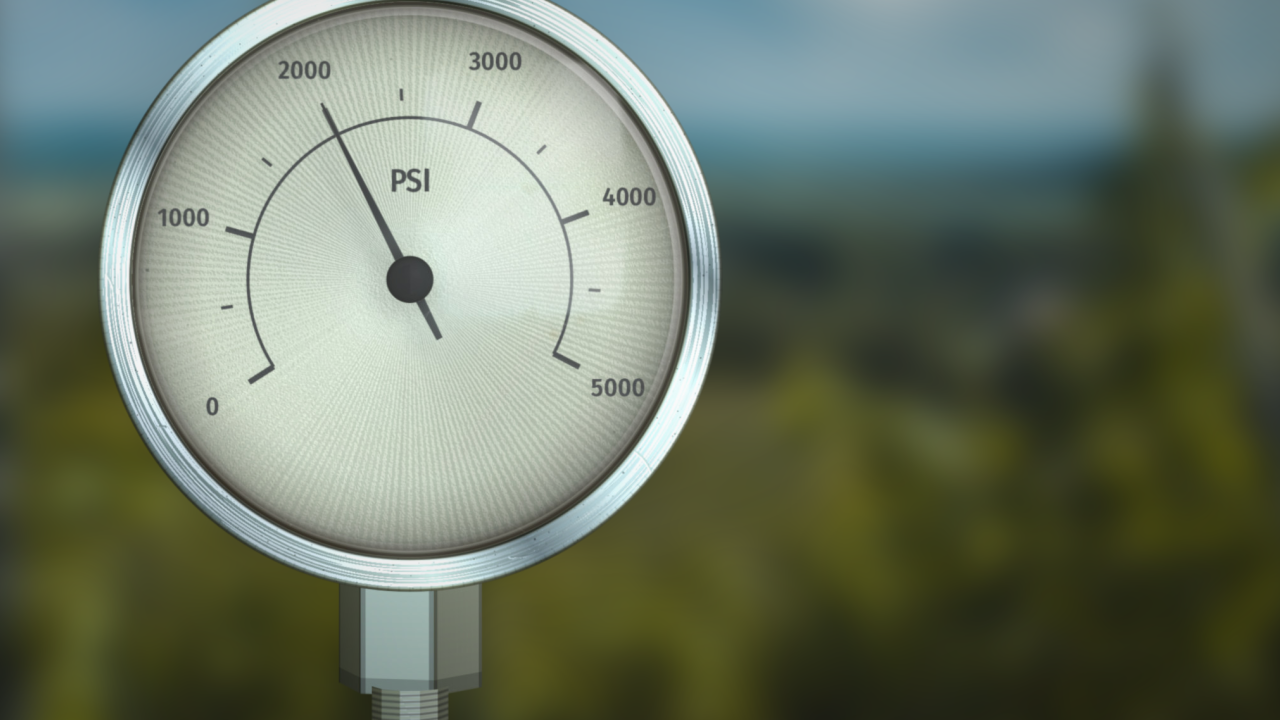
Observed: 2000 psi
